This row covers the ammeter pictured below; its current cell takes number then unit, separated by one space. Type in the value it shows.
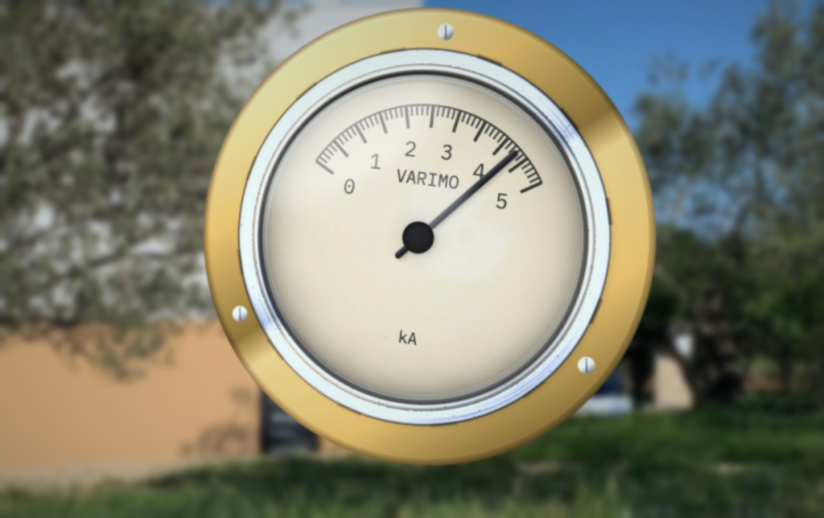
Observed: 4.3 kA
